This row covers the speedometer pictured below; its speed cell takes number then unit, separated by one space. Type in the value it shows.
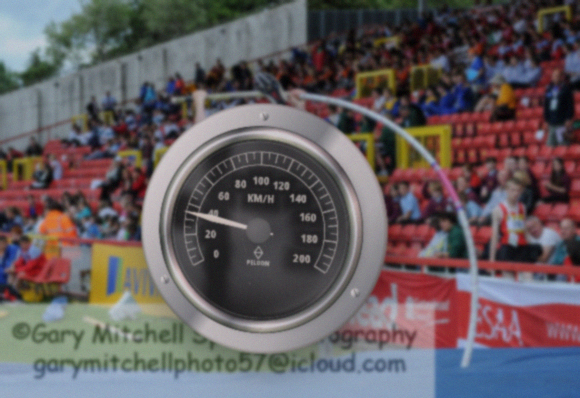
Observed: 35 km/h
